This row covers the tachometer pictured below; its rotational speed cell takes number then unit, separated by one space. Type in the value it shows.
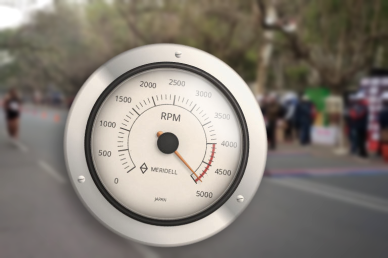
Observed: 4900 rpm
